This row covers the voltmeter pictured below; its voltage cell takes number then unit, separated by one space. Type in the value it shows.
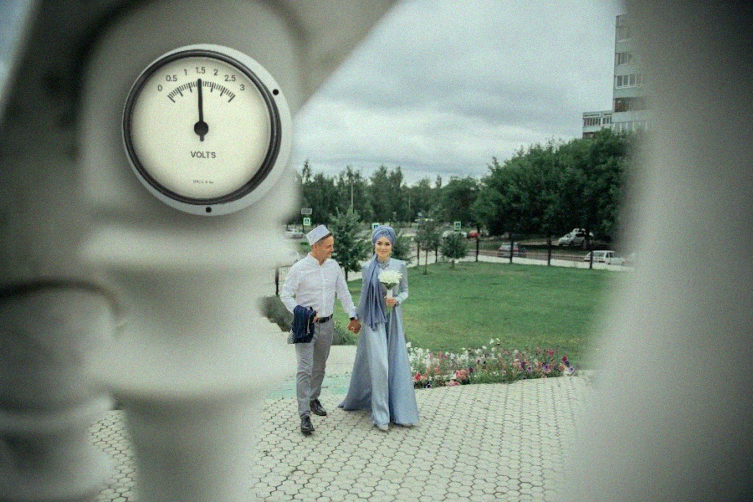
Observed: 1.5 V
